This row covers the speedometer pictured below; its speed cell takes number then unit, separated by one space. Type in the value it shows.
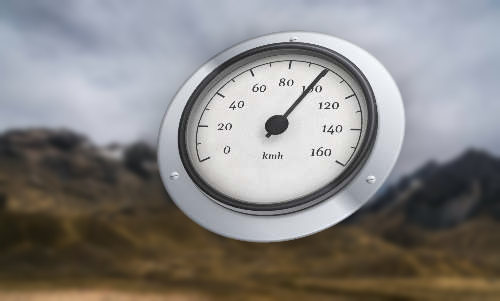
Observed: 100 km/h
